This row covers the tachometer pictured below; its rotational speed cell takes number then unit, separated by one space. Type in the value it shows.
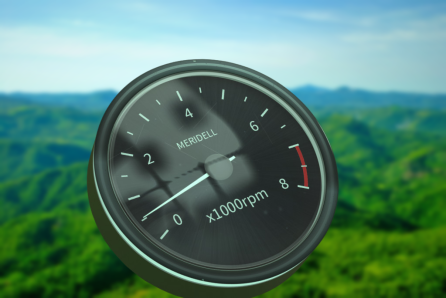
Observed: 500 rpm
